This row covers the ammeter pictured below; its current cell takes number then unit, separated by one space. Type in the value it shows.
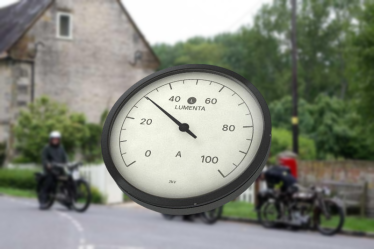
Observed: 30 A
